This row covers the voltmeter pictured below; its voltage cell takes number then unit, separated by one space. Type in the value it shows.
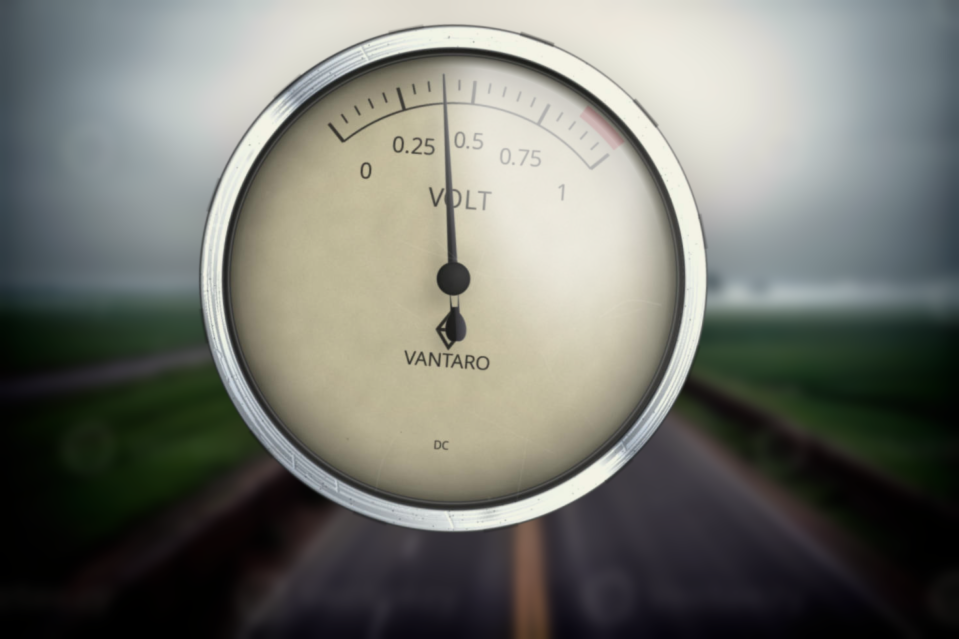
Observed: 0.4 V
